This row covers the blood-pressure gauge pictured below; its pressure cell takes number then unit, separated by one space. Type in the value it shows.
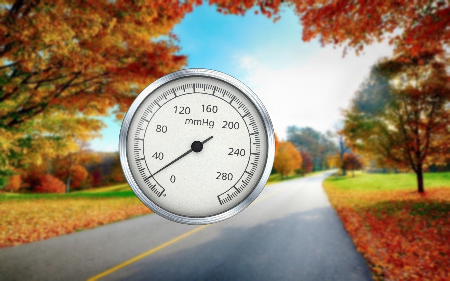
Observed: 20 mmHg
